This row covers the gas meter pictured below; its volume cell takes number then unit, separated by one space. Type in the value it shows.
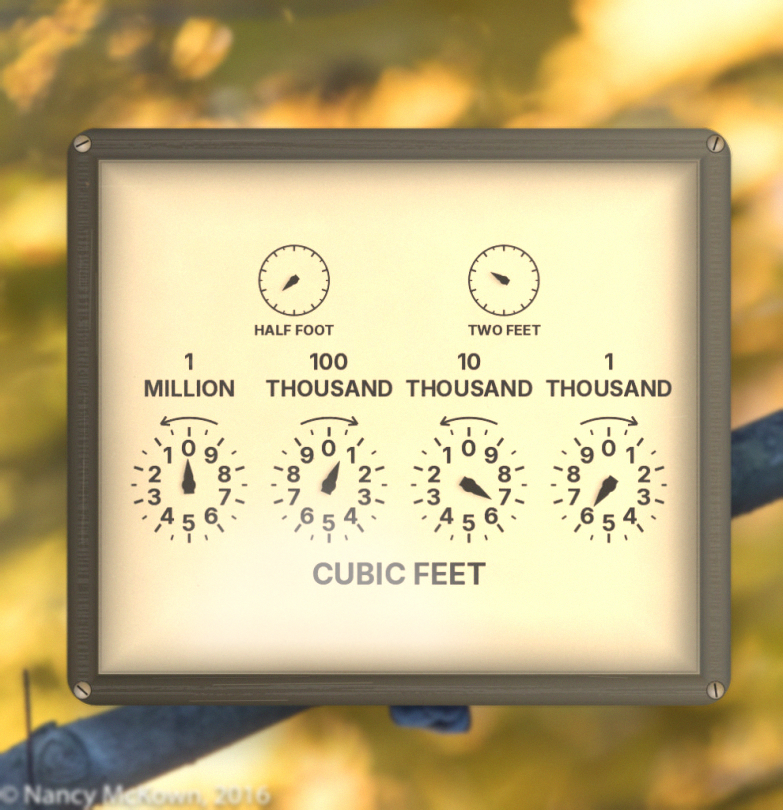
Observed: 6600 ft³
